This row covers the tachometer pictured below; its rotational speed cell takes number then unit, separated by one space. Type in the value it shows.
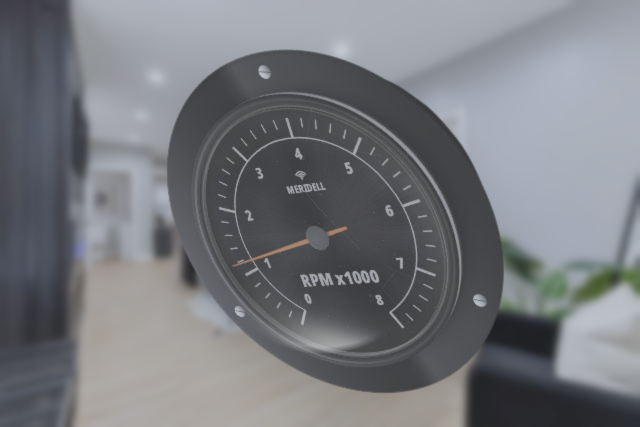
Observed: 1200 rpm
